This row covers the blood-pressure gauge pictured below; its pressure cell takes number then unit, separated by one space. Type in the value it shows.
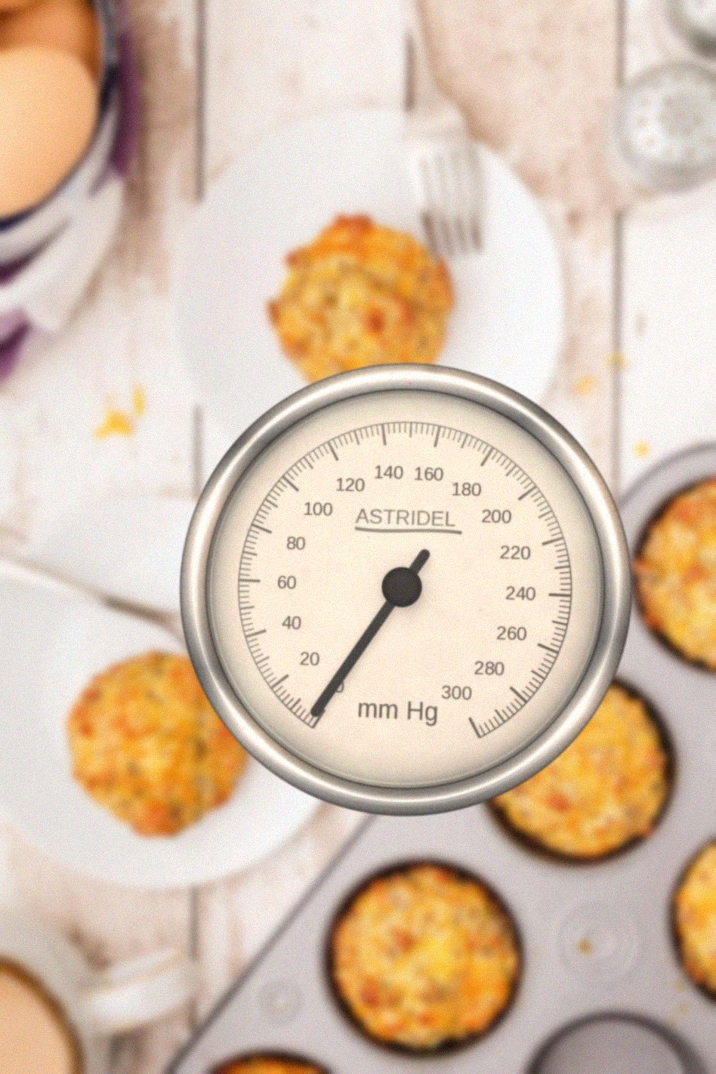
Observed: 2 mmHg
